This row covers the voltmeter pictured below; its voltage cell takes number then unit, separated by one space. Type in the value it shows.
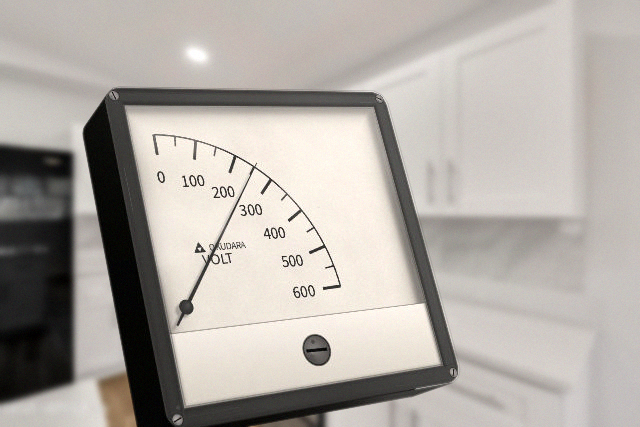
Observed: 250 V
